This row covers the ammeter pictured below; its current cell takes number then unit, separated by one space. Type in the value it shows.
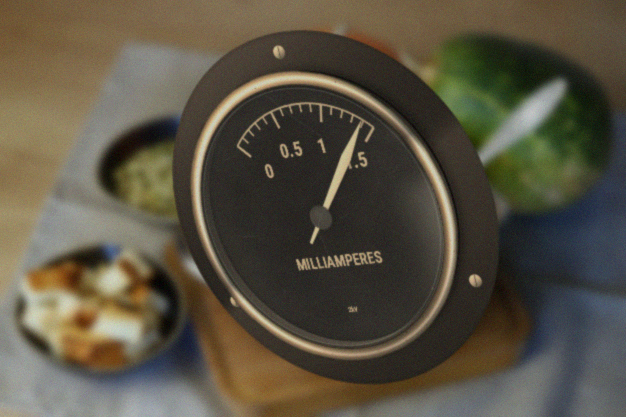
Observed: 1.4 mA
